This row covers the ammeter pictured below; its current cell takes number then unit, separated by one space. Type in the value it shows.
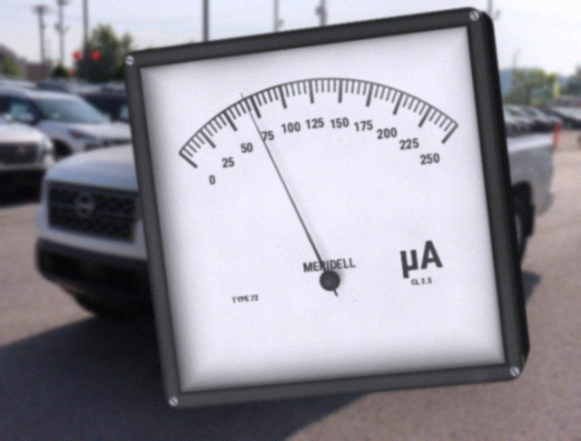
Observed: 70 µA
